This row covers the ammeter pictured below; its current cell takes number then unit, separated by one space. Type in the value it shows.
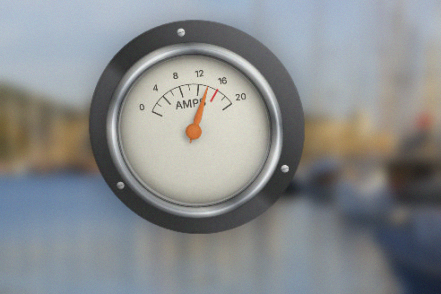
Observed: 14 A
